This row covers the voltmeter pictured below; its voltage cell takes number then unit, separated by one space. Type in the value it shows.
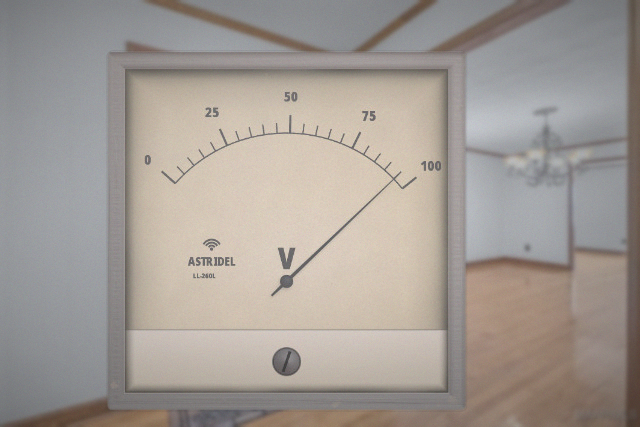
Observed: 95 V
